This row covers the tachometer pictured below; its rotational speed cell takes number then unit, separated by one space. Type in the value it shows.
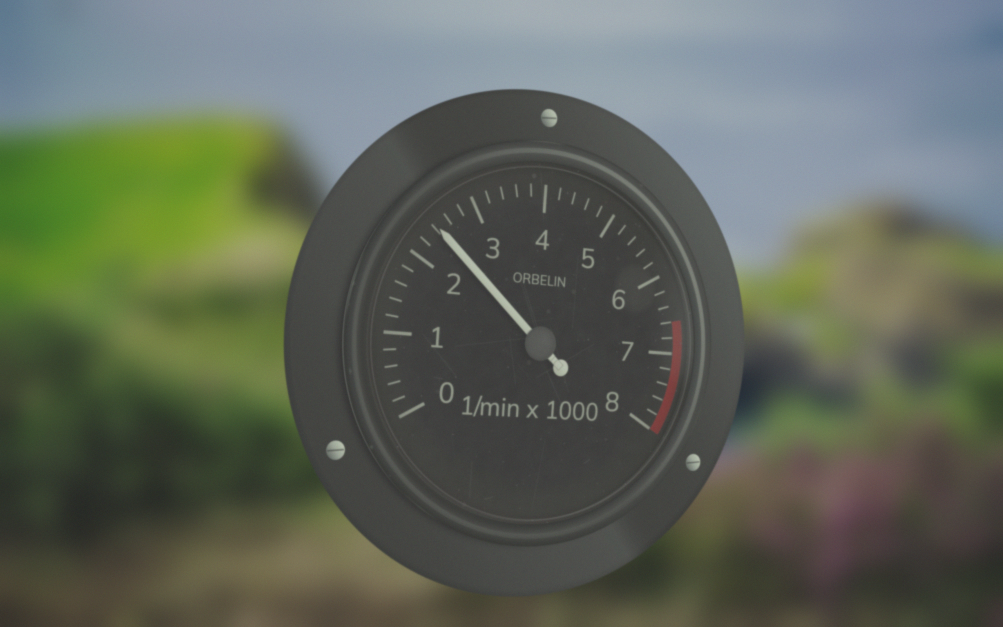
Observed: 2400 rpm
